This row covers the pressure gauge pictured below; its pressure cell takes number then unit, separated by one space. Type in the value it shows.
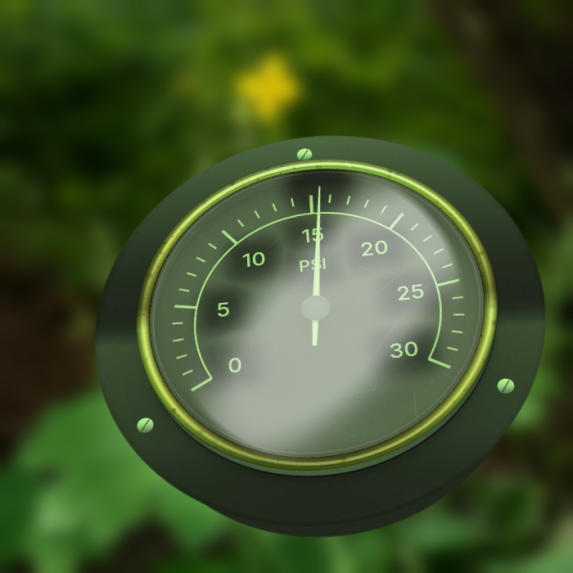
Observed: 15.5 psi
